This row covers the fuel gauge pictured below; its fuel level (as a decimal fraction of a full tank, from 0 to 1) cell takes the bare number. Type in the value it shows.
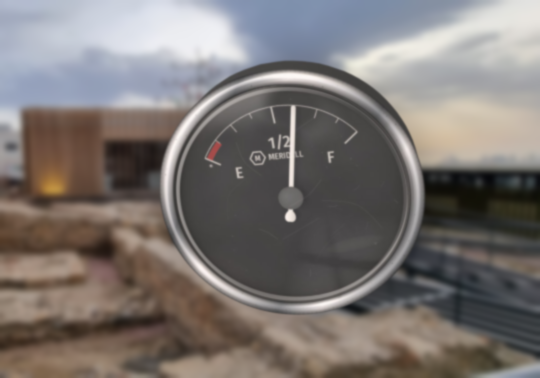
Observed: 0.625
